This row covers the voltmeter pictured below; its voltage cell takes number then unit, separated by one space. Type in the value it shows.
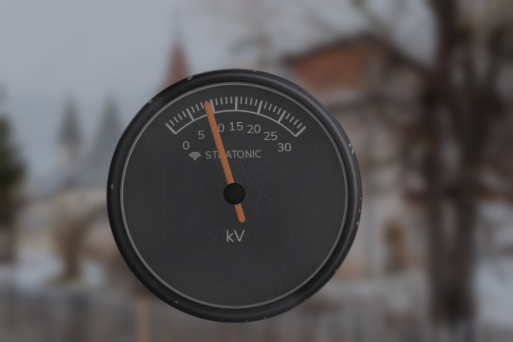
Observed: 9 kV
